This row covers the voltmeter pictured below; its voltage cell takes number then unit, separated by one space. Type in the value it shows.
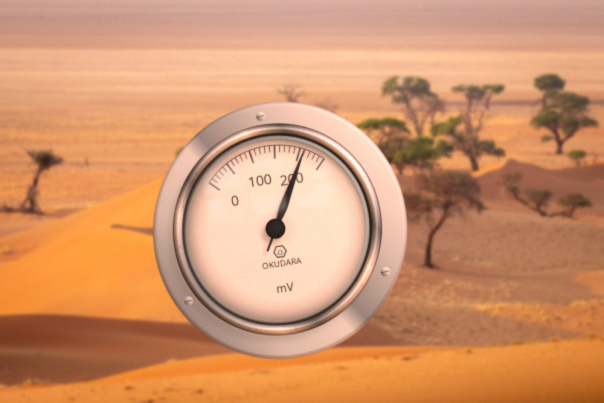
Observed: 210 mV
